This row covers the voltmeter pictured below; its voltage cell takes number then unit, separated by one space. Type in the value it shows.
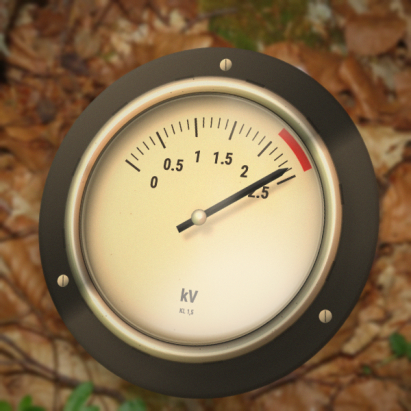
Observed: 2.4 kV
